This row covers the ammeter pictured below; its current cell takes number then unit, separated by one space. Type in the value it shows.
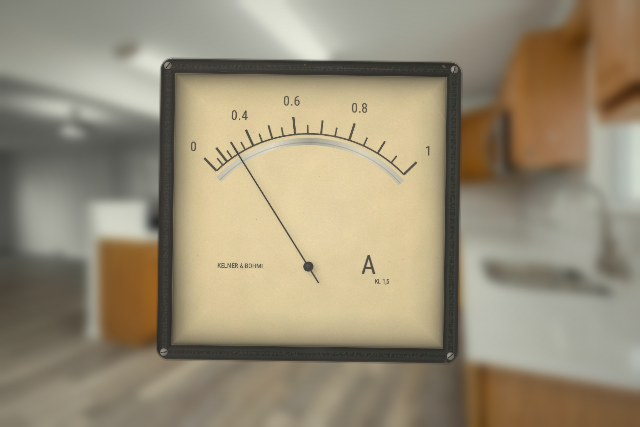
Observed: 0.3 A
